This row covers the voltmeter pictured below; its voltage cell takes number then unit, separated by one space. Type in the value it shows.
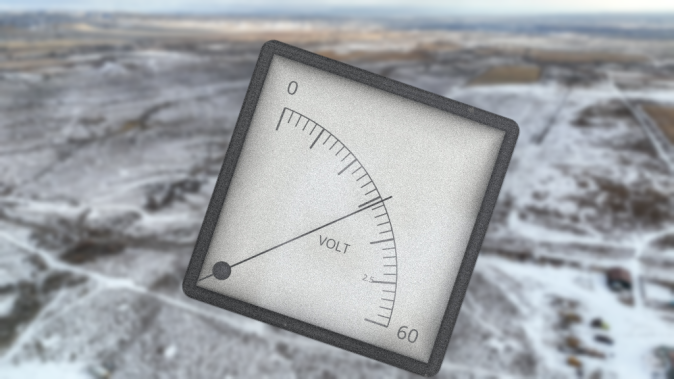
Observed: 31 V
